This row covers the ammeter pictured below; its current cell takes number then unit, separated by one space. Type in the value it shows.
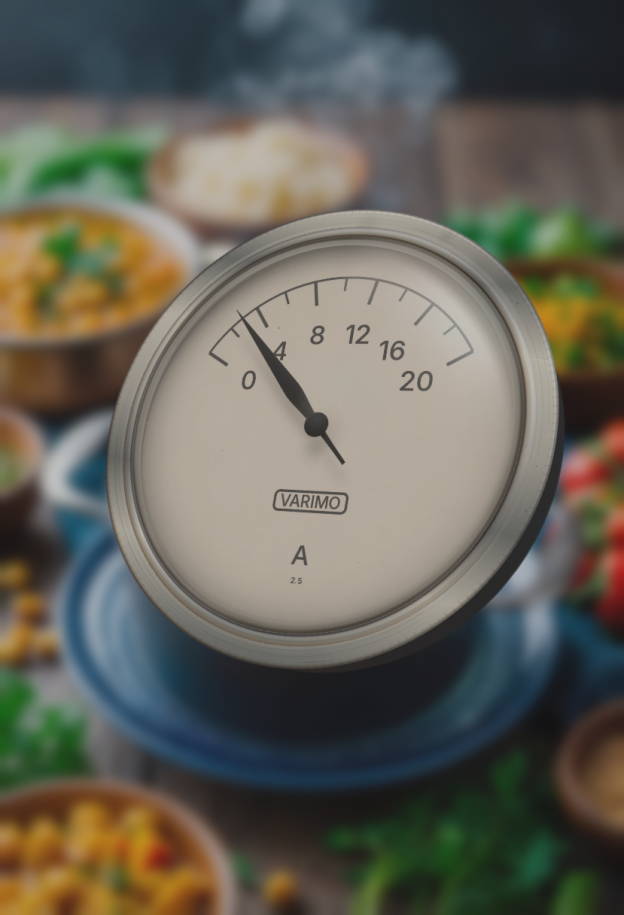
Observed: 3 A
